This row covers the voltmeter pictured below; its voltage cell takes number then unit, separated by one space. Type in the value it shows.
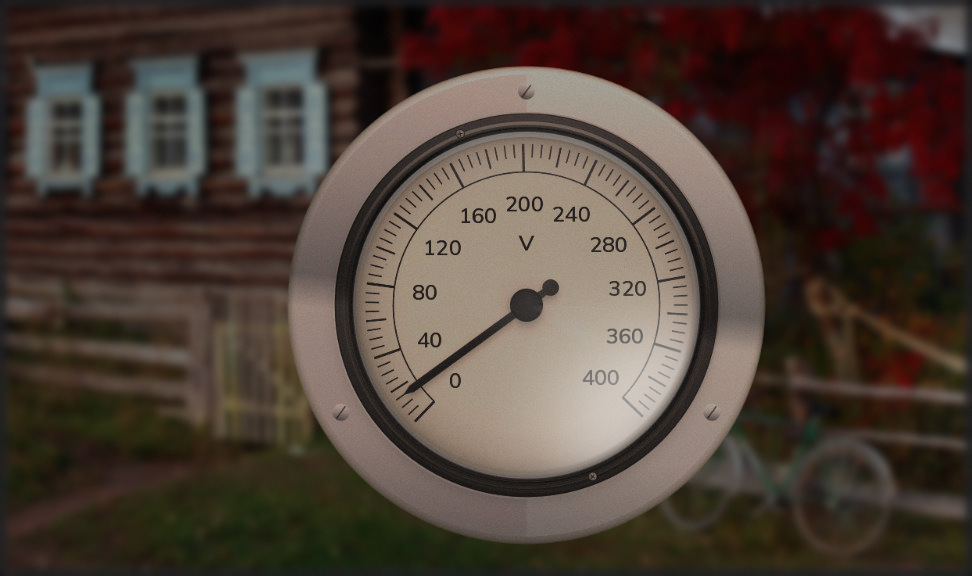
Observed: 15 V
